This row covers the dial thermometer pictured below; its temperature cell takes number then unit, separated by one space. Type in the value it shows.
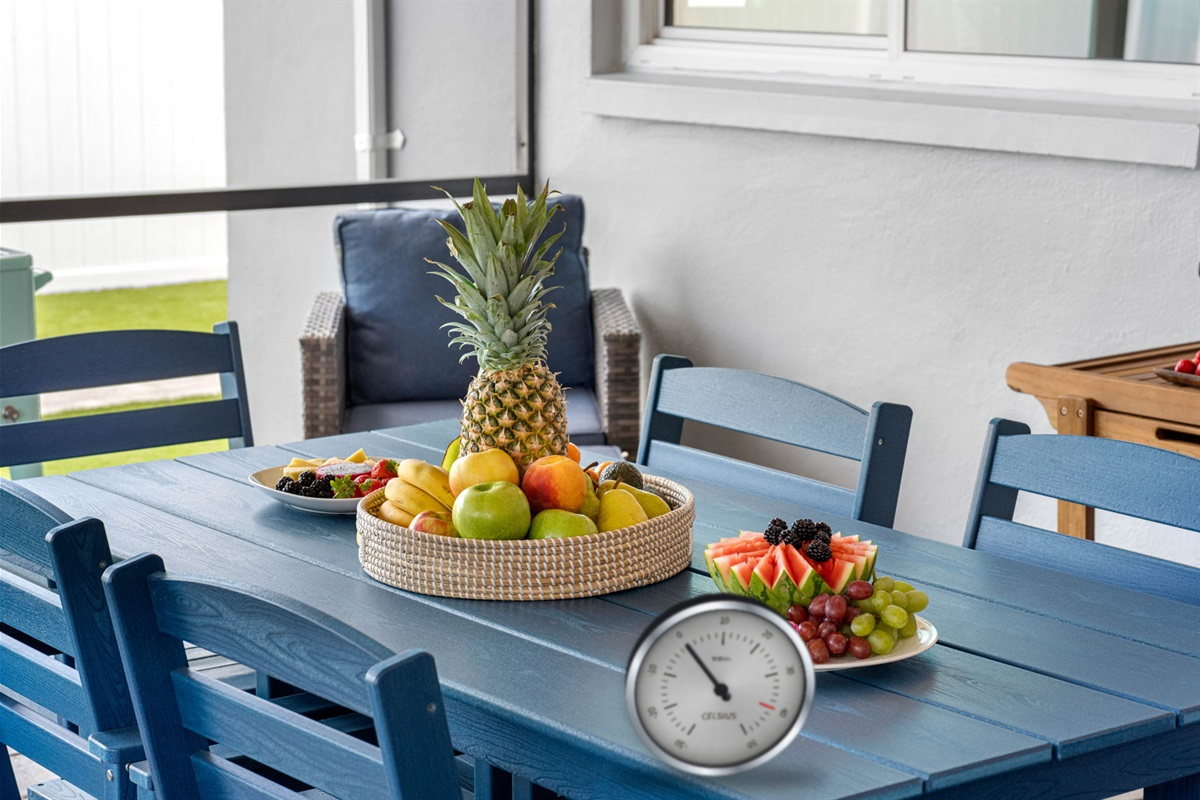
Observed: 0 °C
